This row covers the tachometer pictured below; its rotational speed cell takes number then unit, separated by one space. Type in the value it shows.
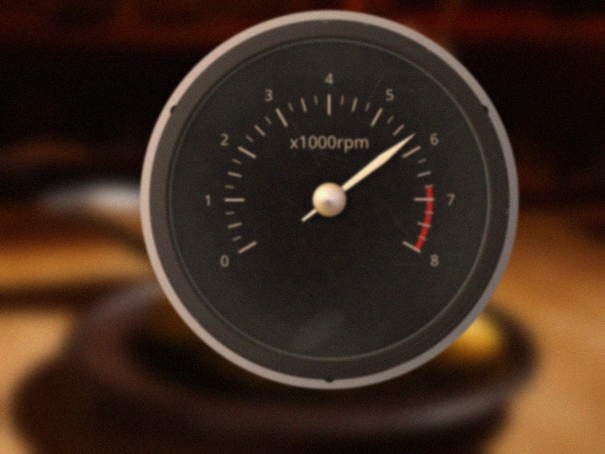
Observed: 5750 rpm
